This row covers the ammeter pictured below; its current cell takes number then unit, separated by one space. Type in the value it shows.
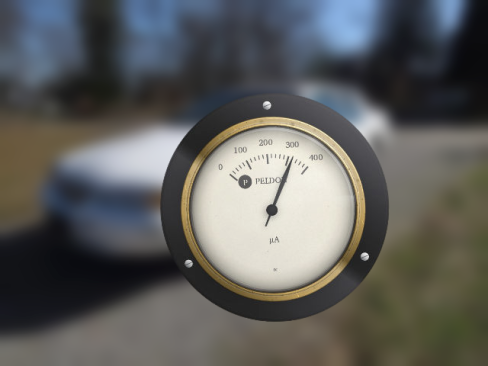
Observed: 320 µA
